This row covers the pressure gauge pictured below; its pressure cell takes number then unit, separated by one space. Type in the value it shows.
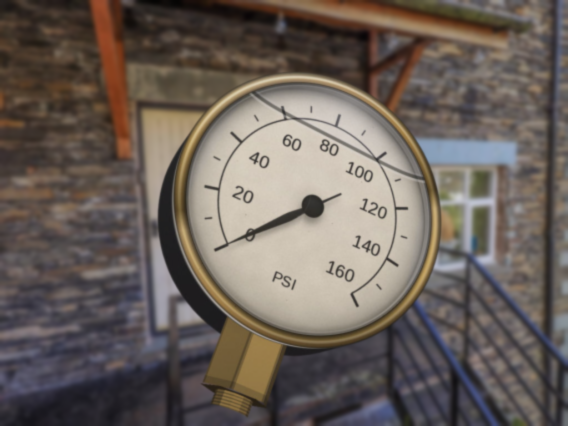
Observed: 0 psi
